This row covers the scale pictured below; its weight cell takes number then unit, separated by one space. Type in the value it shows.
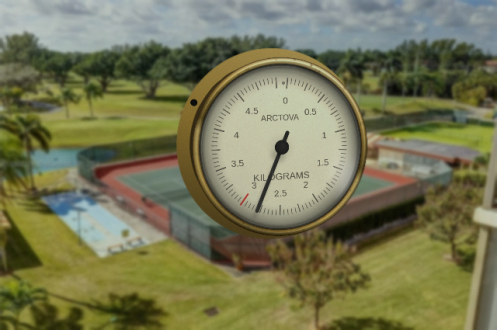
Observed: 2.8 kg
